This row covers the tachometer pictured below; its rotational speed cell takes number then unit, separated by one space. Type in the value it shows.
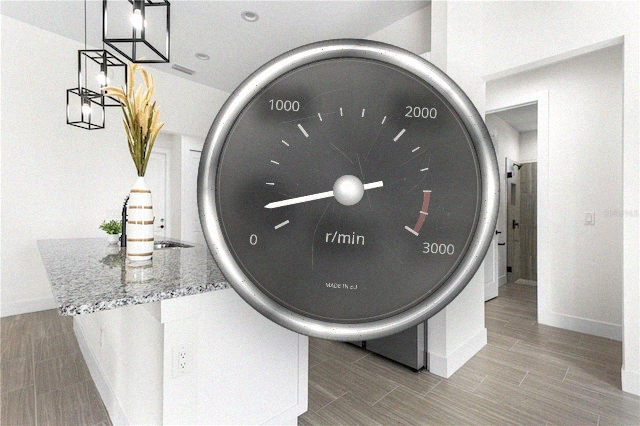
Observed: 200 rpm
